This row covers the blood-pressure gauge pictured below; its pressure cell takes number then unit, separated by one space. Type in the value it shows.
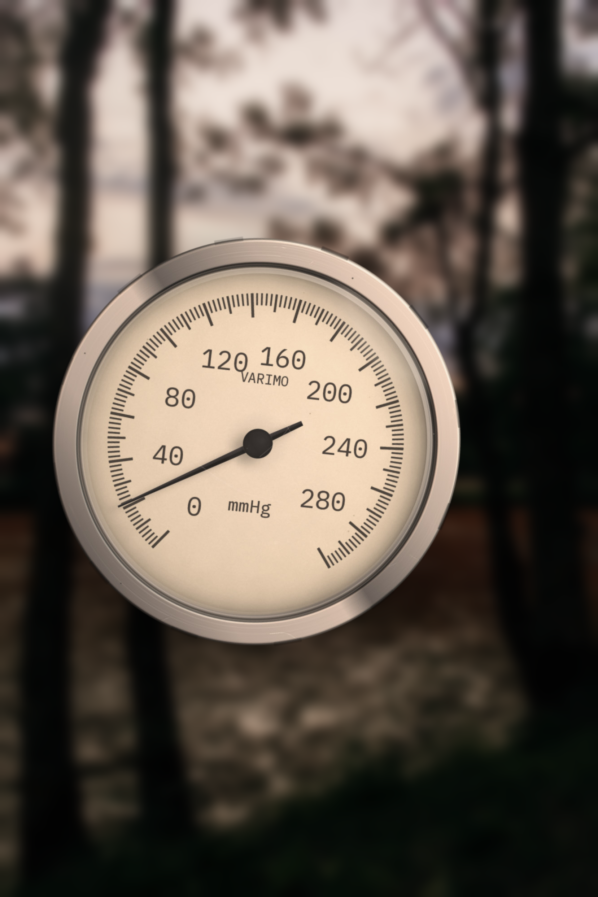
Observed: 22 mmHg
